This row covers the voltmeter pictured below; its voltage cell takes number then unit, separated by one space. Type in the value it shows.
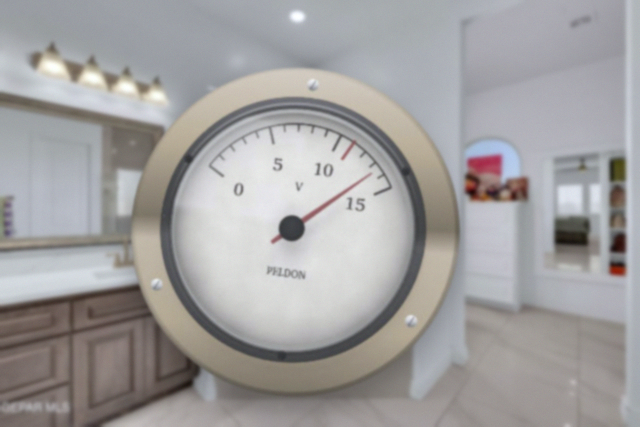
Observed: 13.5 V
